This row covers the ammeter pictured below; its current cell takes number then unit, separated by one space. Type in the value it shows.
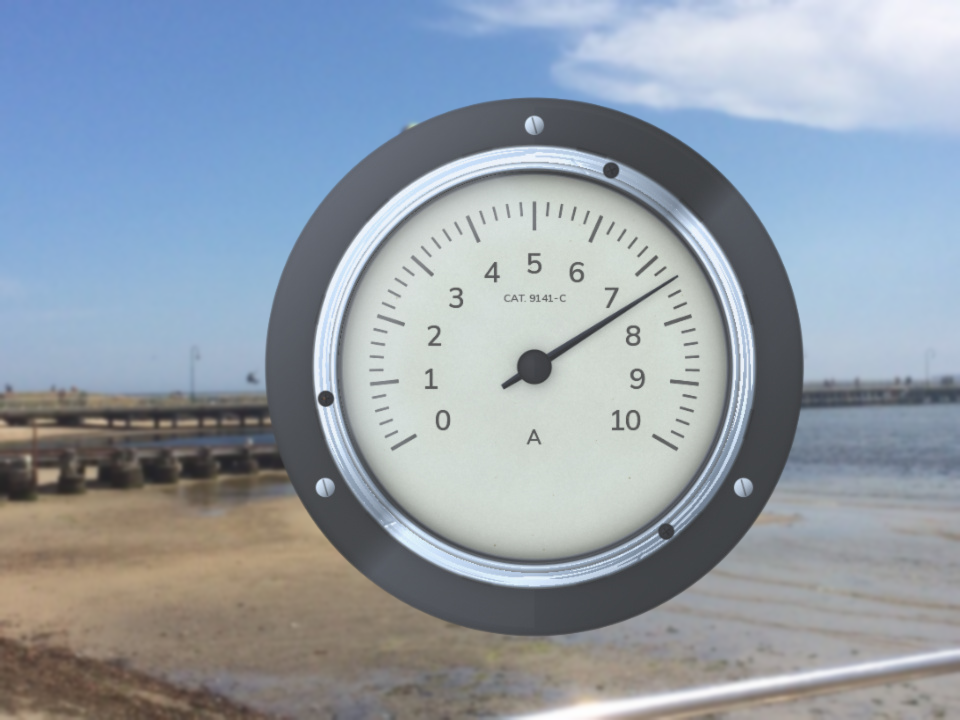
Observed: 7.4 A
